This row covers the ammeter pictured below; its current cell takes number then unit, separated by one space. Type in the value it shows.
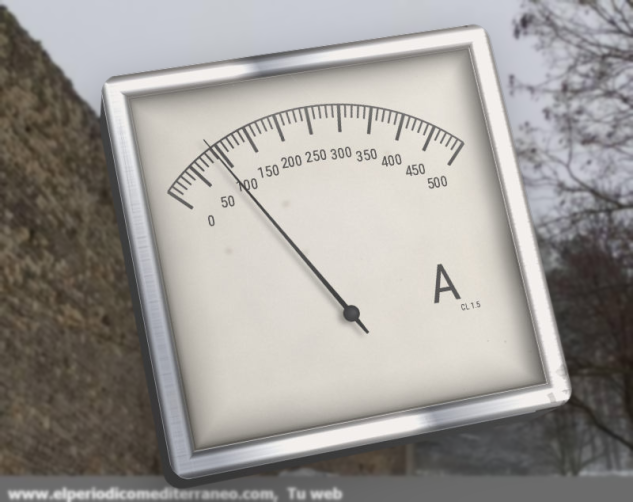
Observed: 90 A
